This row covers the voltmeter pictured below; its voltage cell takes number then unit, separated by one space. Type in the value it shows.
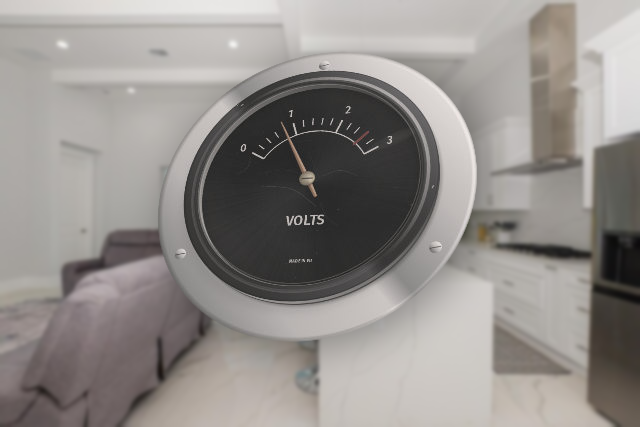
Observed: 0.8 V
